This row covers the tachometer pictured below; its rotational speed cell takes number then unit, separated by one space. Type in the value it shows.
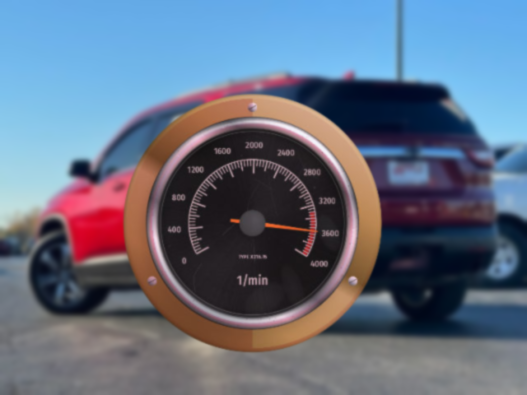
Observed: 3600 rpm
